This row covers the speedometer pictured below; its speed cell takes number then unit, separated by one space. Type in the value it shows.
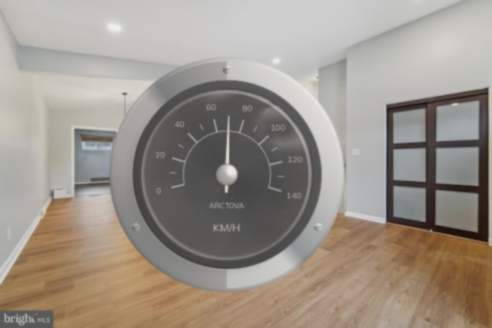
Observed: 70 km/h
